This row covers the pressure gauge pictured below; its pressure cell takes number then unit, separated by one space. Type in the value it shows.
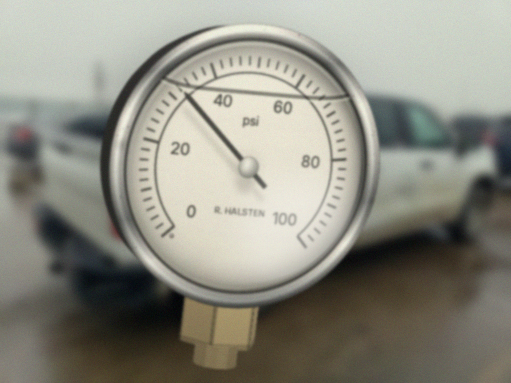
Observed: 32 psi
